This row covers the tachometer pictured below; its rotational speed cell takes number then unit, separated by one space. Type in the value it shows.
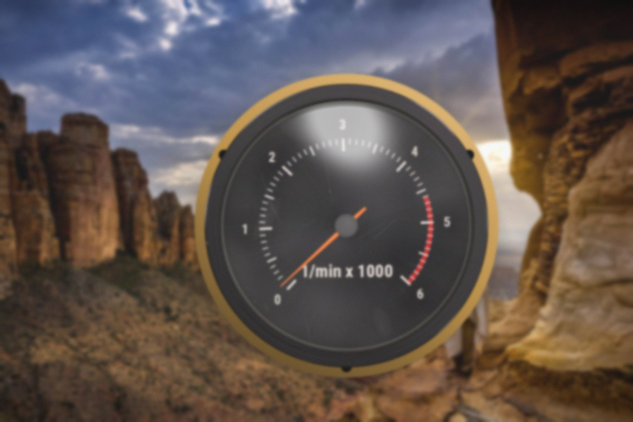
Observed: 100 rpm
